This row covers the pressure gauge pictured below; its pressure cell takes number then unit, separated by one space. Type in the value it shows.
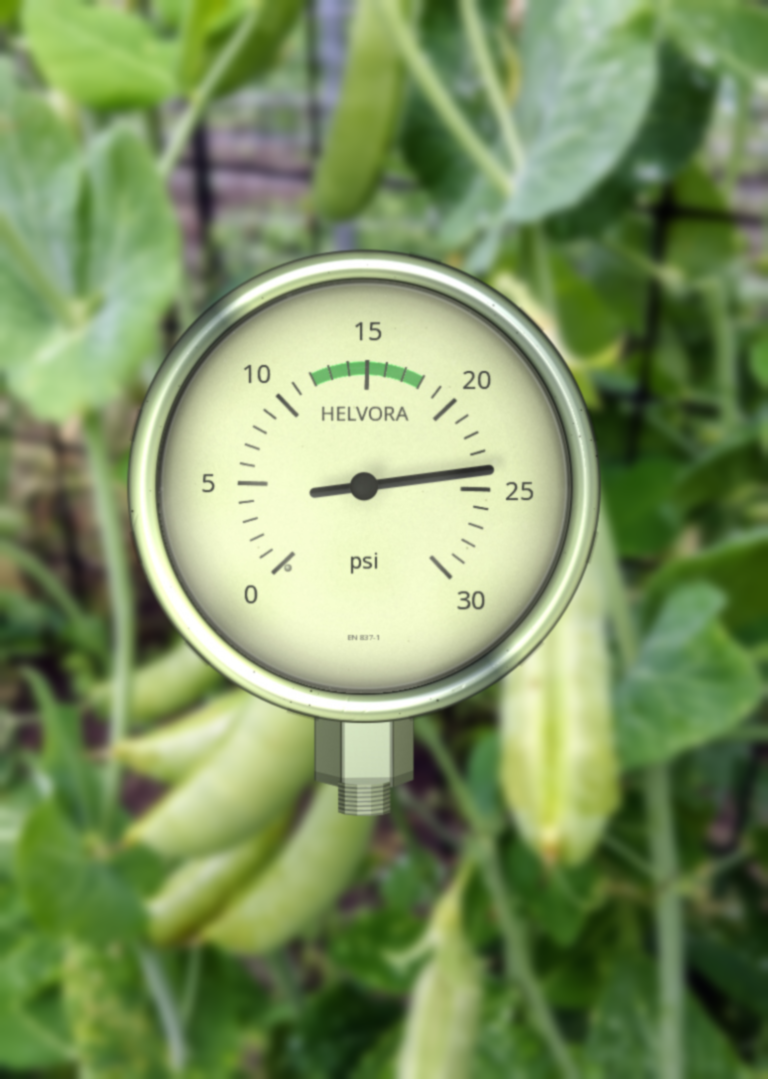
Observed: 24 psi
